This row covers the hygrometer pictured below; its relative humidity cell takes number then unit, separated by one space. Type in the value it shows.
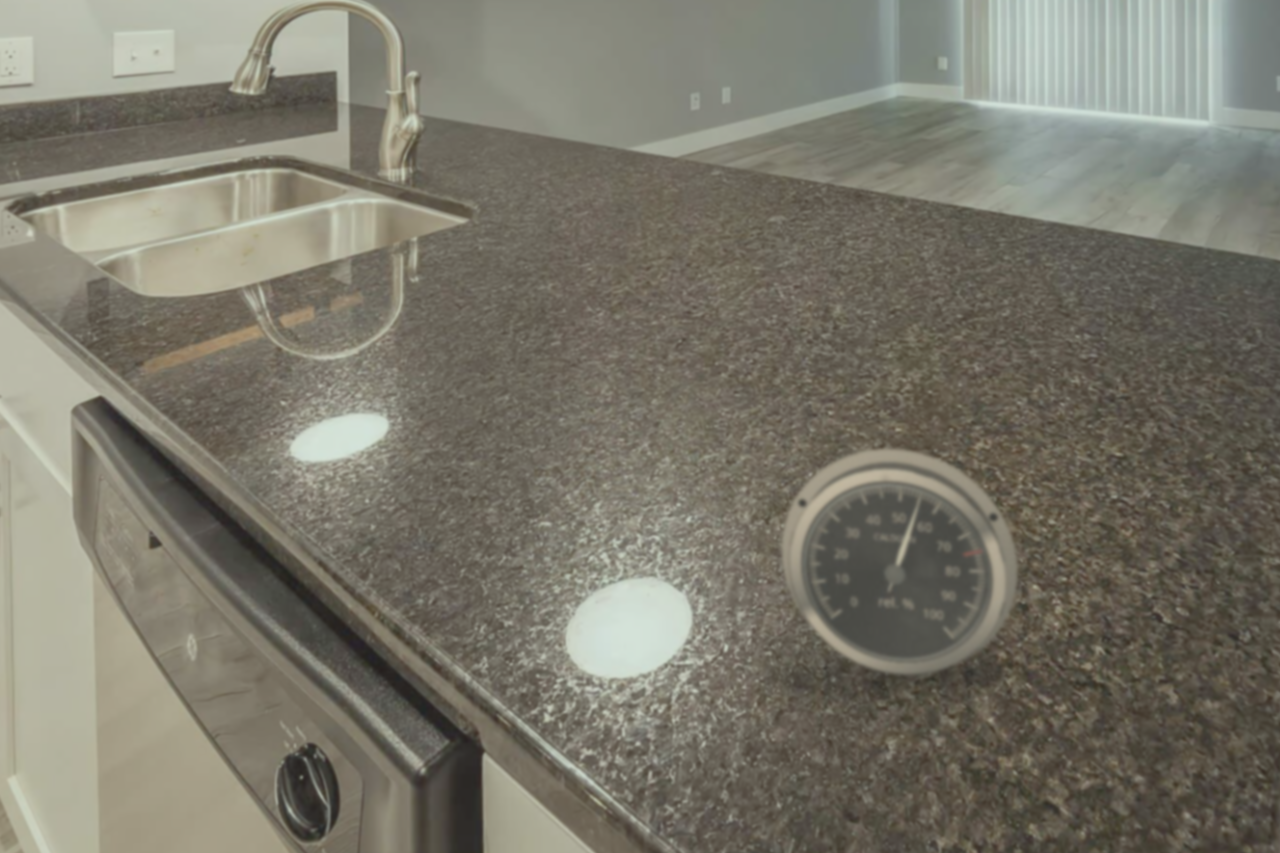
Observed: 55 %
